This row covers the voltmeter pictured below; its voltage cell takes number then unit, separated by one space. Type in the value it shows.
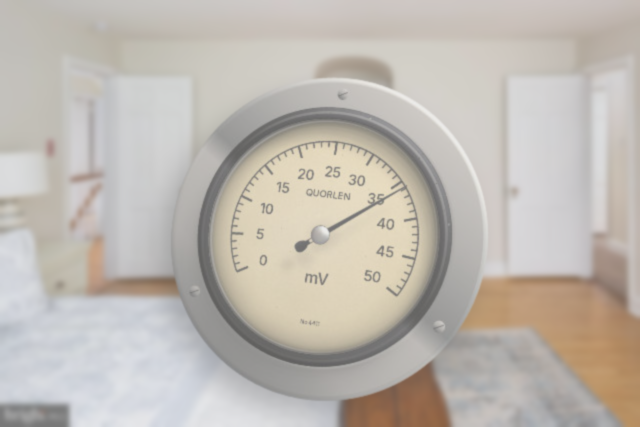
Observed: 36 mV
